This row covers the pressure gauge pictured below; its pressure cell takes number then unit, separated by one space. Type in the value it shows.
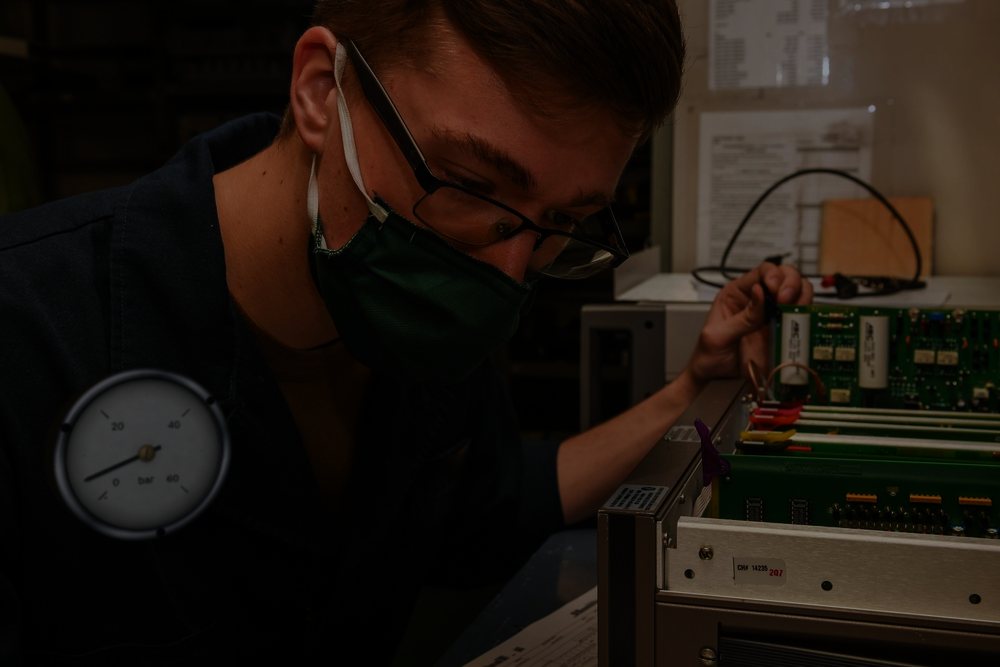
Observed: 5 bar
